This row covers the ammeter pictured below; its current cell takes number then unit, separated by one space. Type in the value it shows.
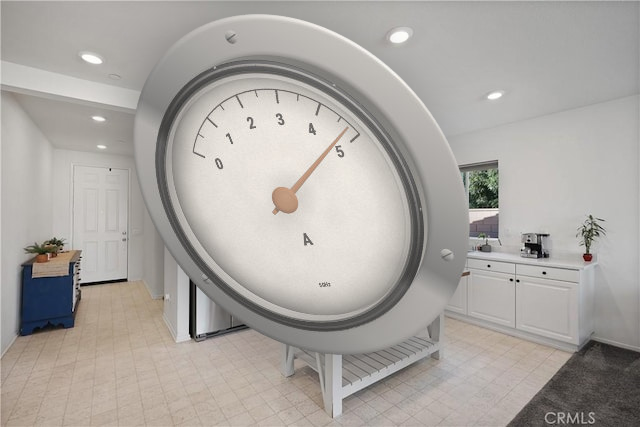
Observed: 4.75 A
